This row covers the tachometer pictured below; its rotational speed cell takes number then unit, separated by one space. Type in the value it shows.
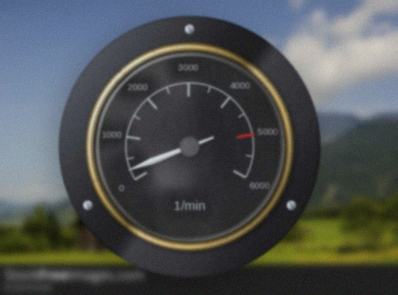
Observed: 250 rpm
